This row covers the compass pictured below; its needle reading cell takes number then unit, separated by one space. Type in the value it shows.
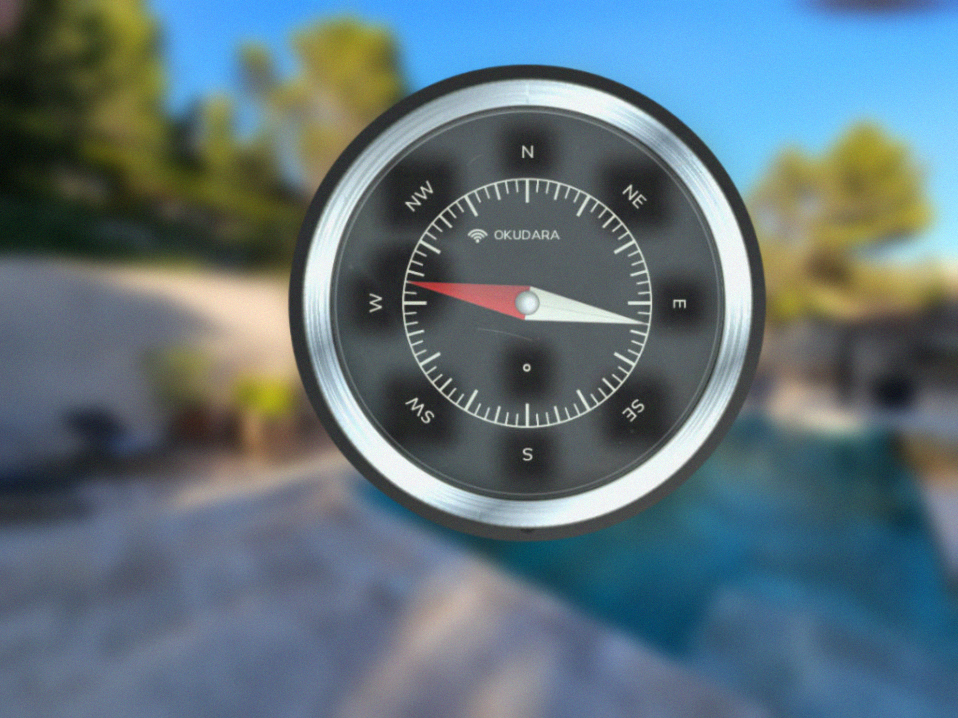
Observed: 280 °
